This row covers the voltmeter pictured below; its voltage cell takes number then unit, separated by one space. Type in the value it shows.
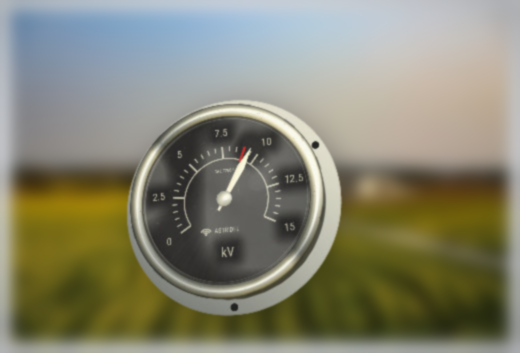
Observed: 9.5 kV
